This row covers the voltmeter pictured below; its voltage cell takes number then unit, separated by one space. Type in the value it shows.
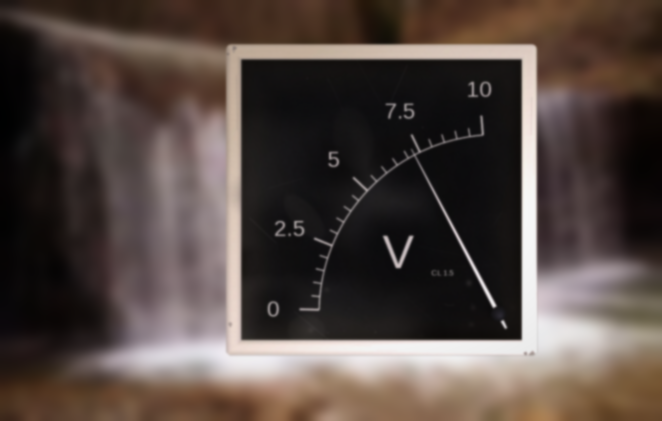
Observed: 7.25 V
